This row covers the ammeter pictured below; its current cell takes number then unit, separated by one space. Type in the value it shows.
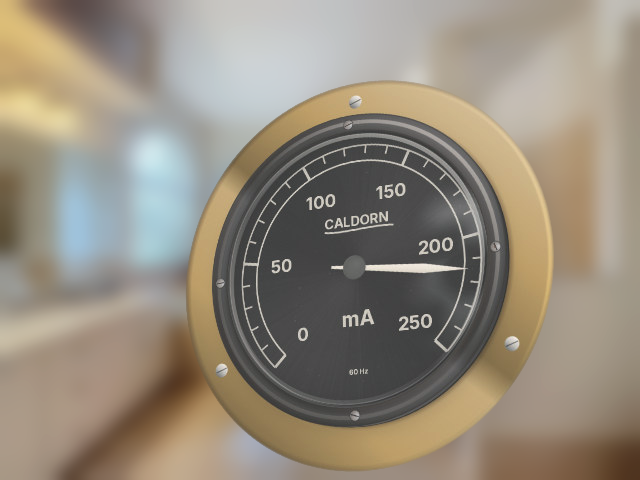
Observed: 215 mA
